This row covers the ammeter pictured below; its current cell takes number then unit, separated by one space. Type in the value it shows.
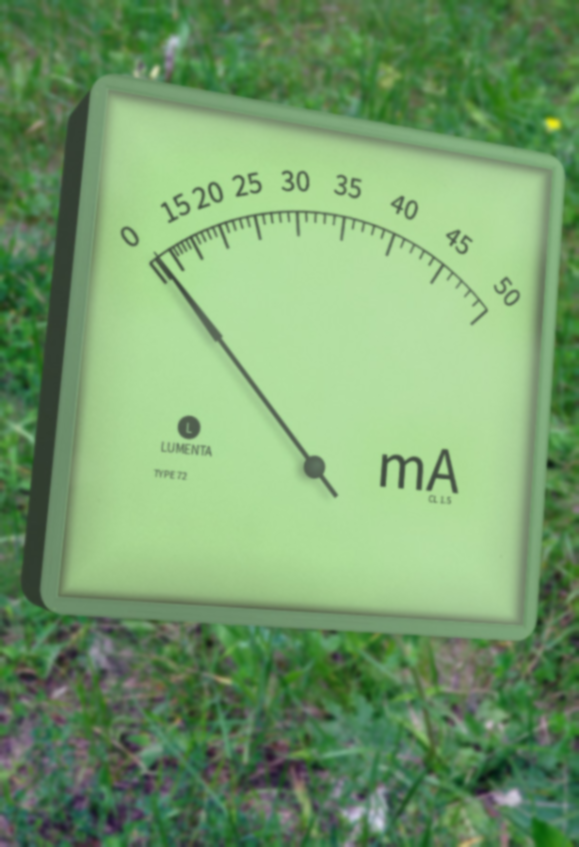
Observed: 5 mA
